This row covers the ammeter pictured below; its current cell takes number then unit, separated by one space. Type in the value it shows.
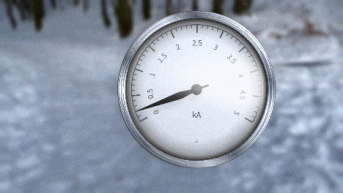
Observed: 0.2 kA
